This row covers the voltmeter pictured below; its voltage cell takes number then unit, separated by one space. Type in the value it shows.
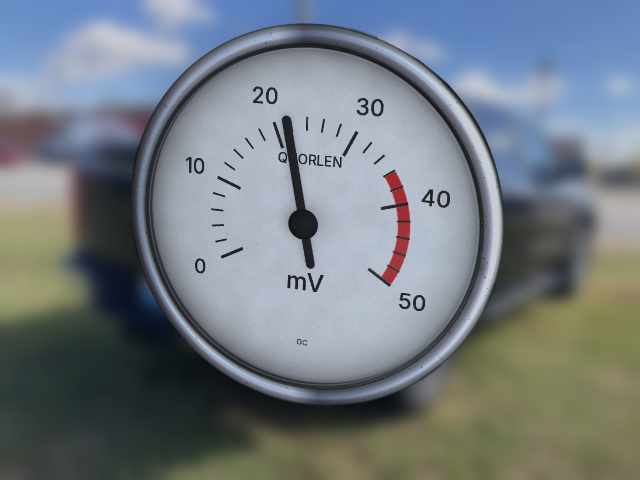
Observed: 22 mV
